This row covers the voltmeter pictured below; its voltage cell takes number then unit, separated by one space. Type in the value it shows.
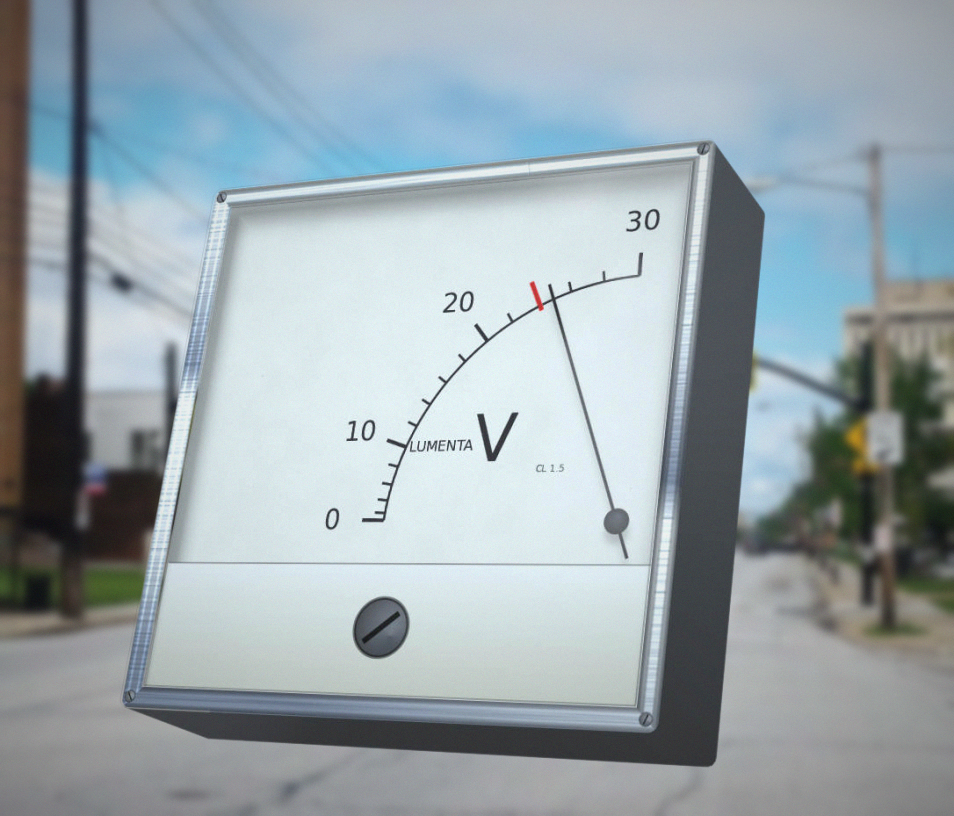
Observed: 25 V
